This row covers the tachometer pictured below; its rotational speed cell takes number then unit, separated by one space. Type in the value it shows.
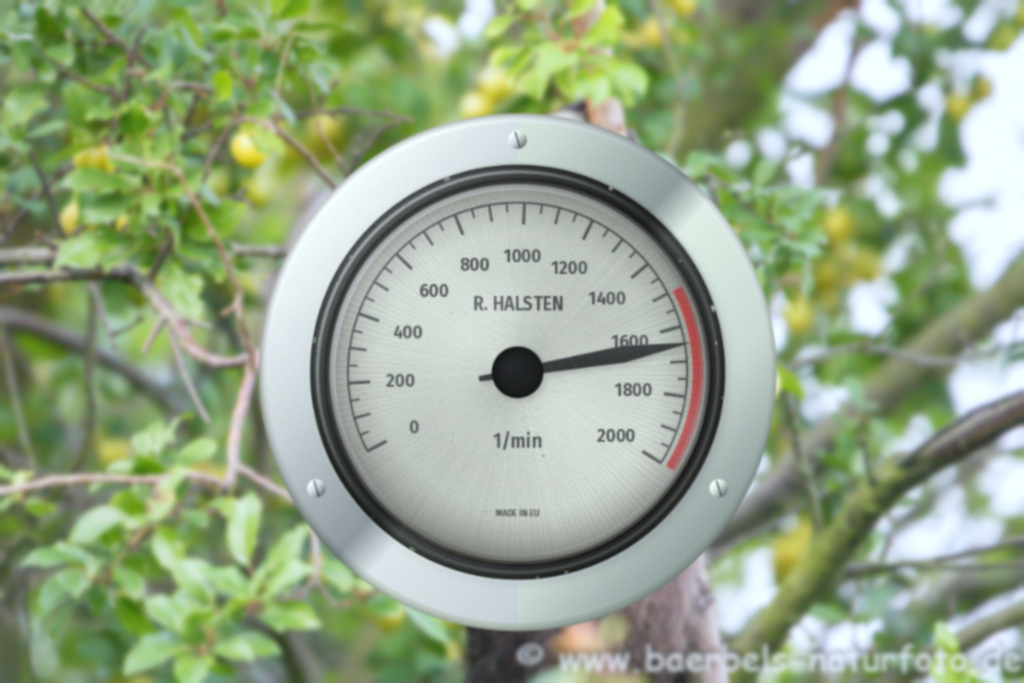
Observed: 1650 rpm
